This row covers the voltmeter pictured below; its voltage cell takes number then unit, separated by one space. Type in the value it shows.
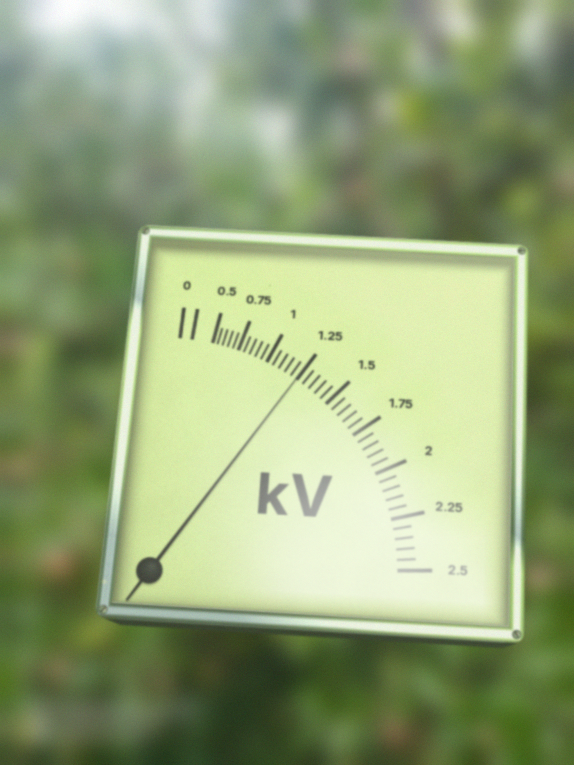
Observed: 1.25 kV
